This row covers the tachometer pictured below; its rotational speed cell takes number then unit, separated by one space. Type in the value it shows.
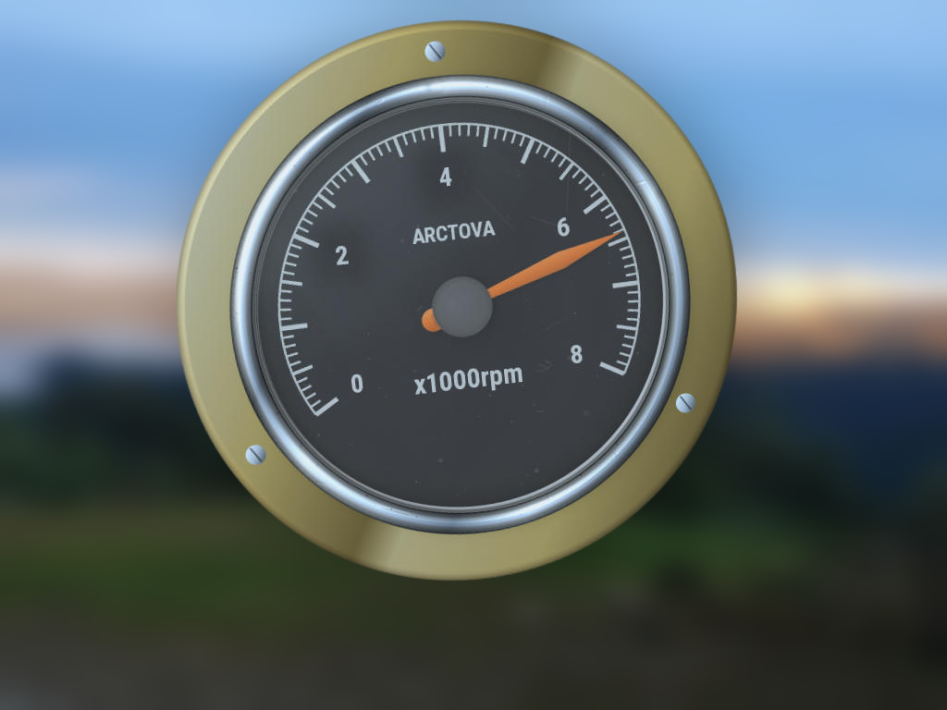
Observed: 6400 rpm
